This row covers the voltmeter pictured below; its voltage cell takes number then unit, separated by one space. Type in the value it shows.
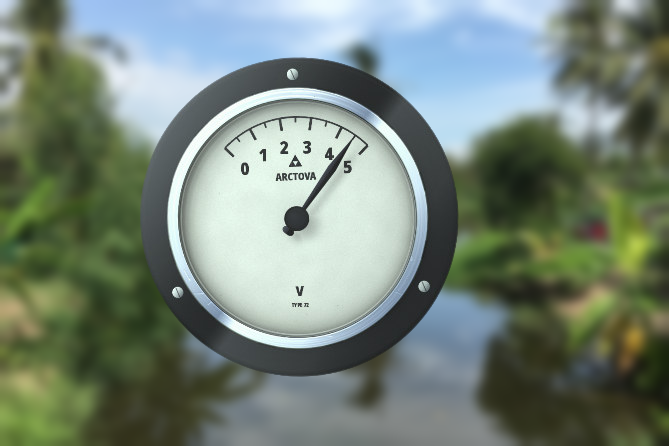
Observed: 4.5 V
